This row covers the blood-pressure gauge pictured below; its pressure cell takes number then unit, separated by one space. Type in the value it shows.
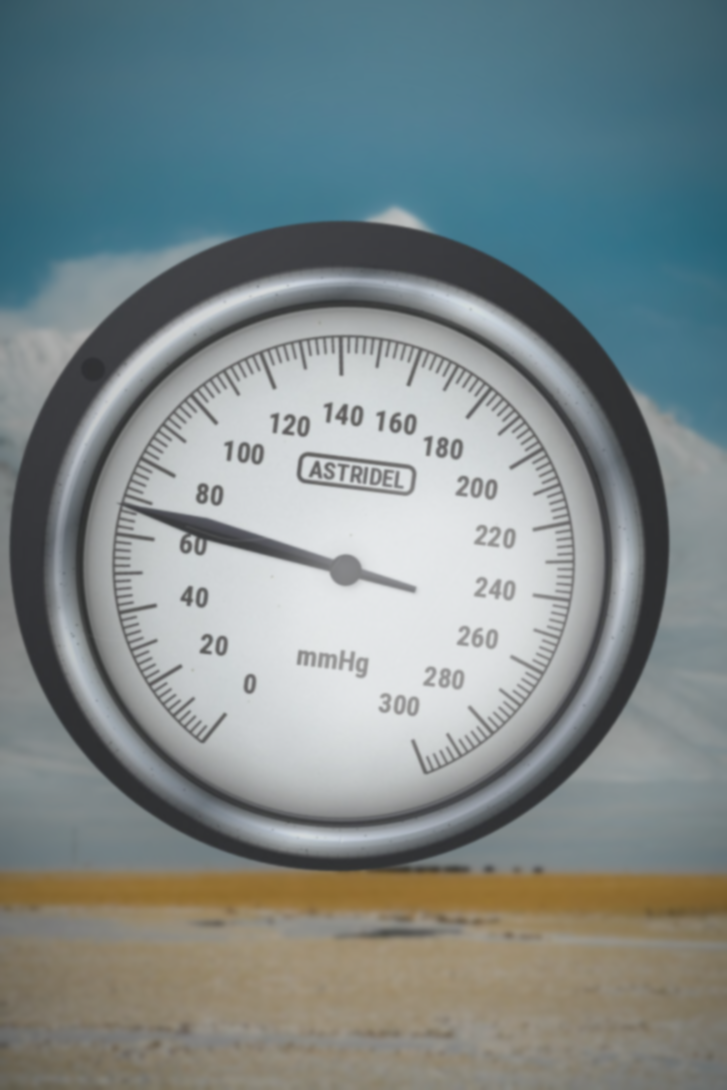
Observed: 68 mmHg
